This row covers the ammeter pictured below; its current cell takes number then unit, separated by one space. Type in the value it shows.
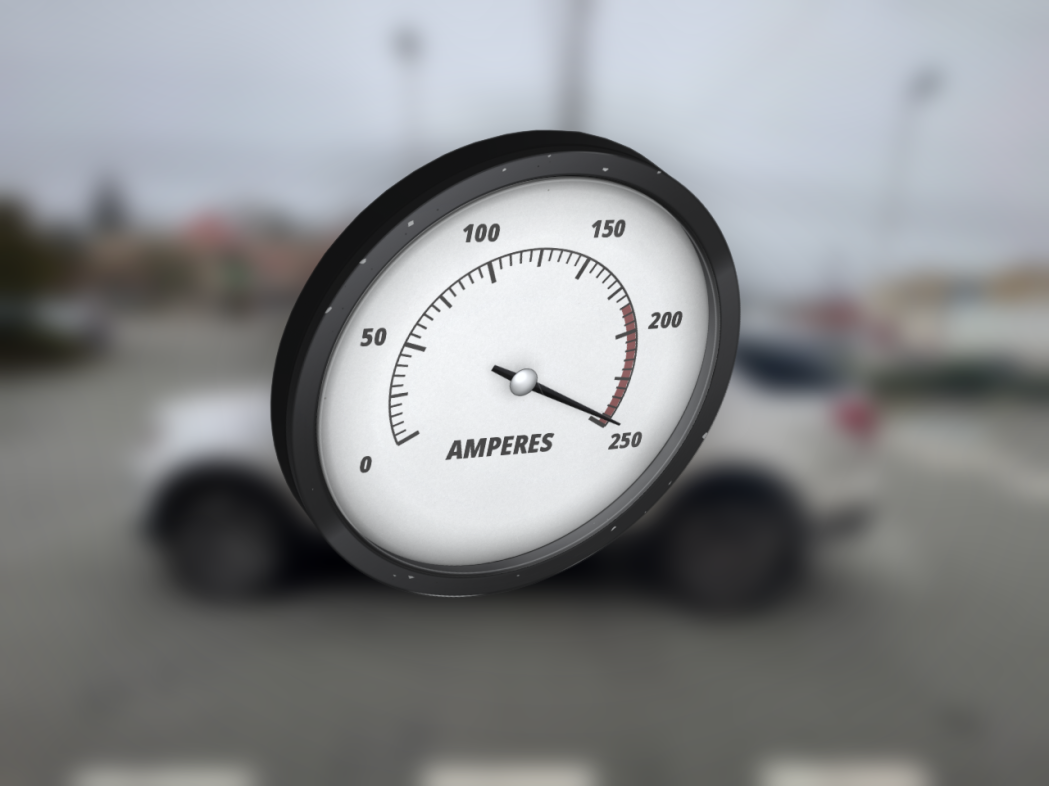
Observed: 245 A
